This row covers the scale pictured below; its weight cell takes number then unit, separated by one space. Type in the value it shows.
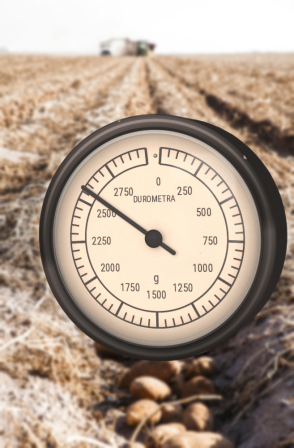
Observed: 2575 g
